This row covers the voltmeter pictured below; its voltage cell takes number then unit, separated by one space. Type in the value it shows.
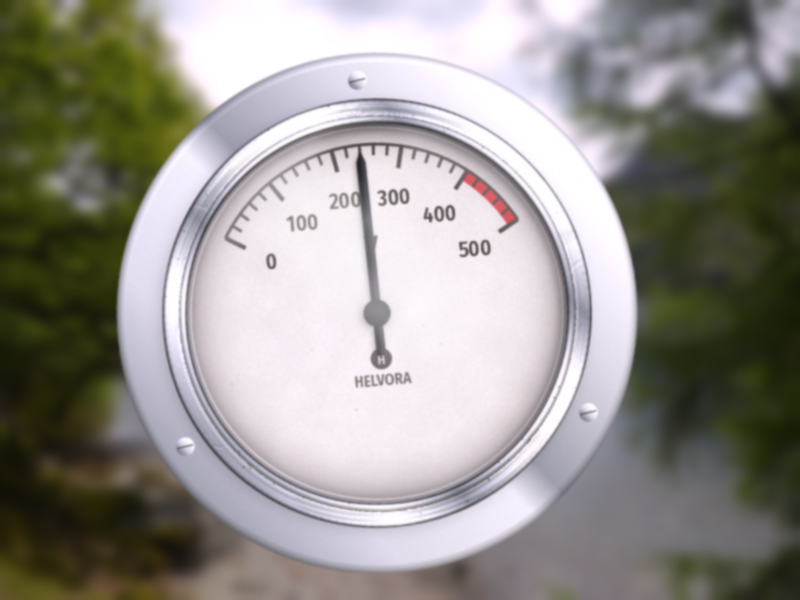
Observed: 240 V
